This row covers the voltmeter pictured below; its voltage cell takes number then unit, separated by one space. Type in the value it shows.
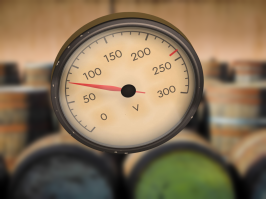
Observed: 80 V
